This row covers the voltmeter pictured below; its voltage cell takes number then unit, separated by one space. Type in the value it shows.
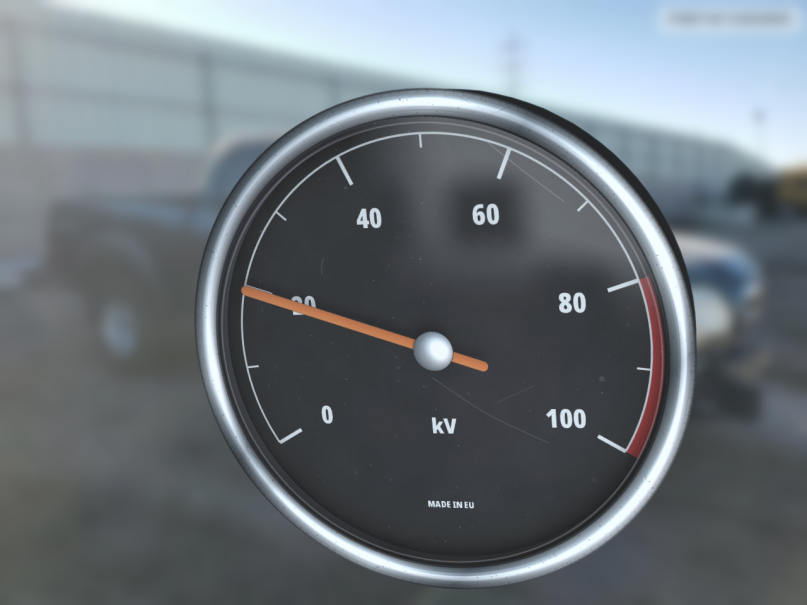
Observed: 20 kV
